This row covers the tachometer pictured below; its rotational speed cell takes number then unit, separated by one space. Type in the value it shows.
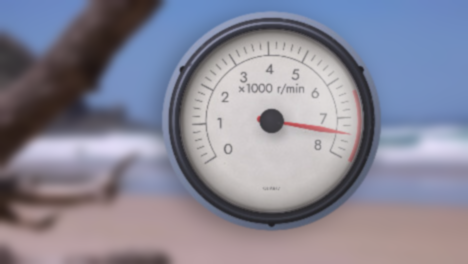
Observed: 7400 rpm
